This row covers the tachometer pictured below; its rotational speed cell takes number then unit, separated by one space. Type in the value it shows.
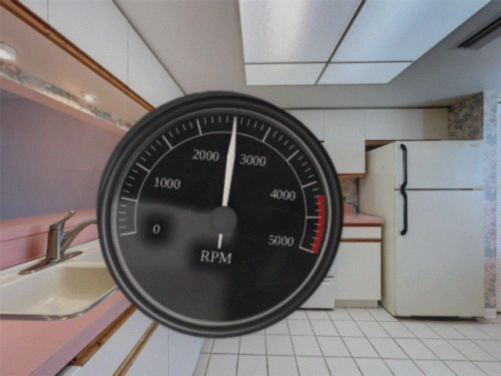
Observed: 2500 rpm
